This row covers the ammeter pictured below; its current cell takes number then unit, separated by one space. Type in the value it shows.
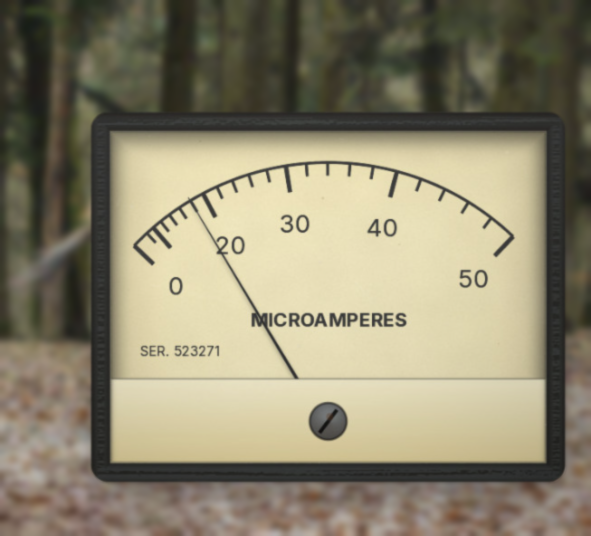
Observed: 18 µA
